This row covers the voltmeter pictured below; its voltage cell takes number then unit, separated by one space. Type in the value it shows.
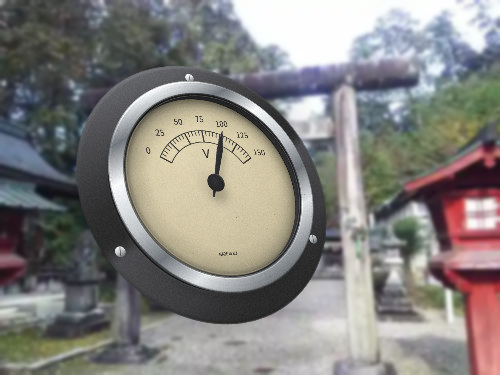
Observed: 100 V
